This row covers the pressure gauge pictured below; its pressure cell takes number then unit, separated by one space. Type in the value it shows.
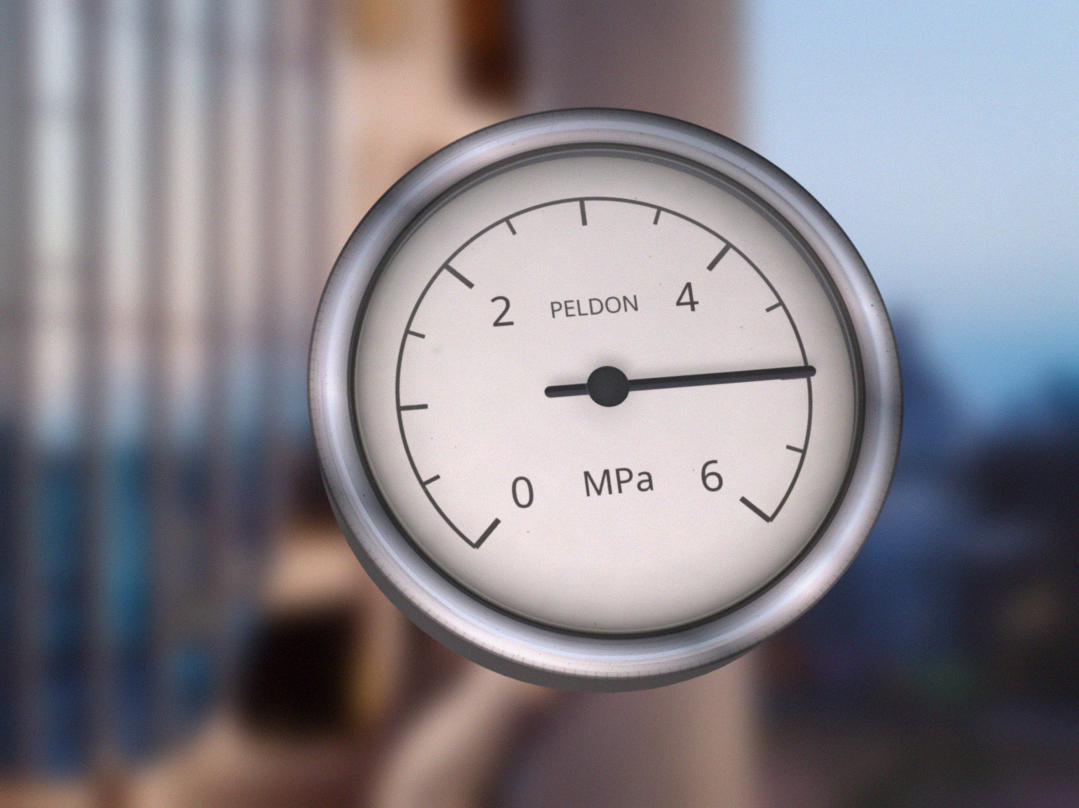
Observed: 5 MPa
